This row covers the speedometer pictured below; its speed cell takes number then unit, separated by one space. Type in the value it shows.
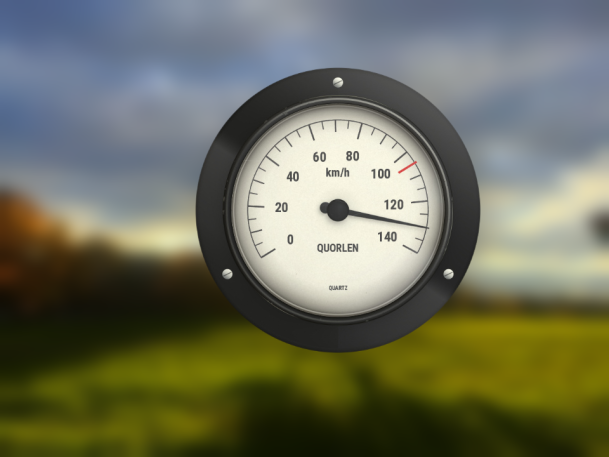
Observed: 130 km/h
